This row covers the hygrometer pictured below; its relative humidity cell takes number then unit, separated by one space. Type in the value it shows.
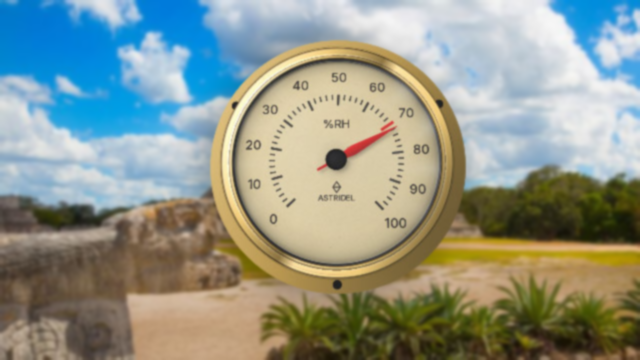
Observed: 72 %
